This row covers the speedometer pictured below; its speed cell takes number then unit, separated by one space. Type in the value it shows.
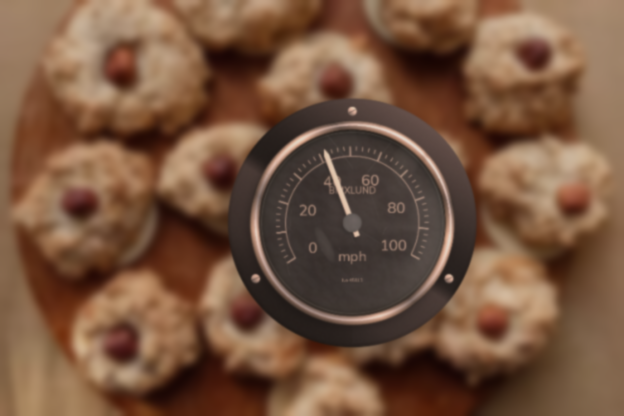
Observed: 42 mph
